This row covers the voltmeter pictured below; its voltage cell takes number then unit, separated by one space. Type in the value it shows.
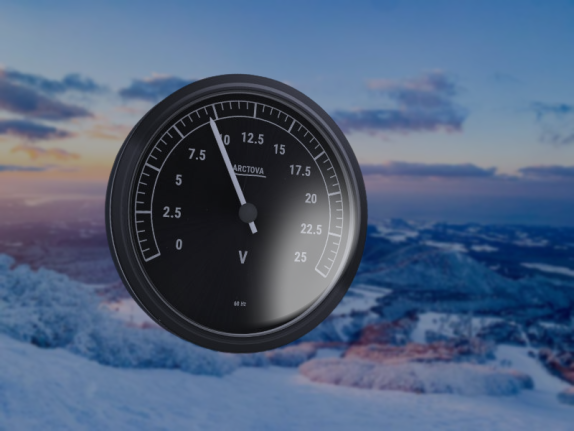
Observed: 9.5 V
